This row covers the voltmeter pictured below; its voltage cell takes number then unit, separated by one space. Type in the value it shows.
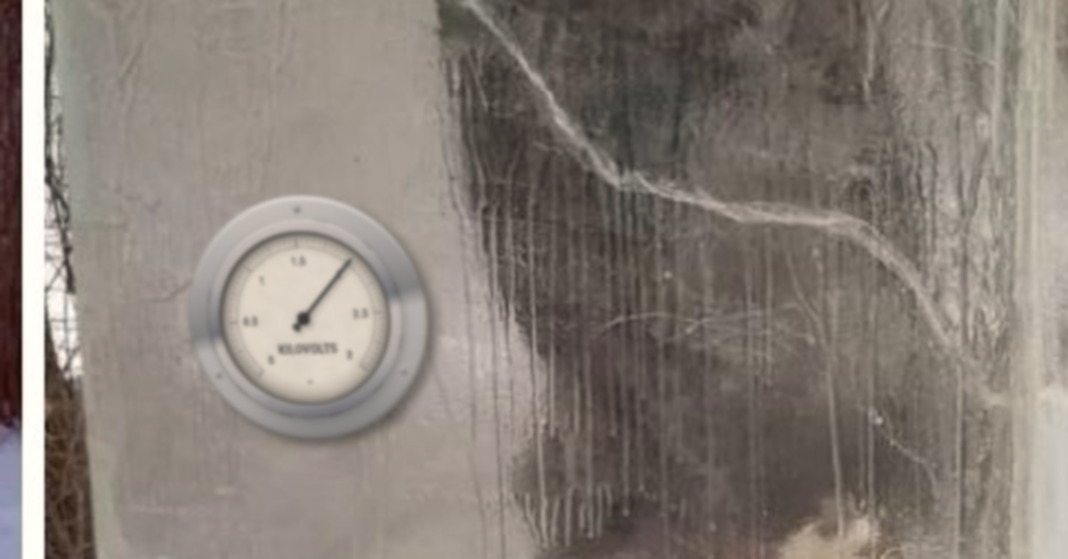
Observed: 2 kV
